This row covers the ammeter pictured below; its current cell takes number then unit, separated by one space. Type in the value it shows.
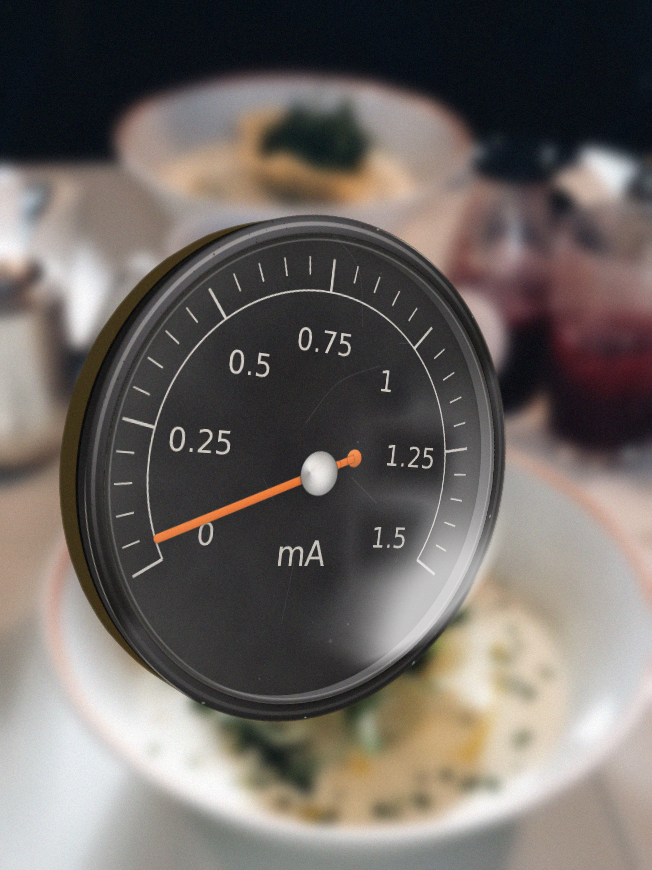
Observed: 0.05 mA
